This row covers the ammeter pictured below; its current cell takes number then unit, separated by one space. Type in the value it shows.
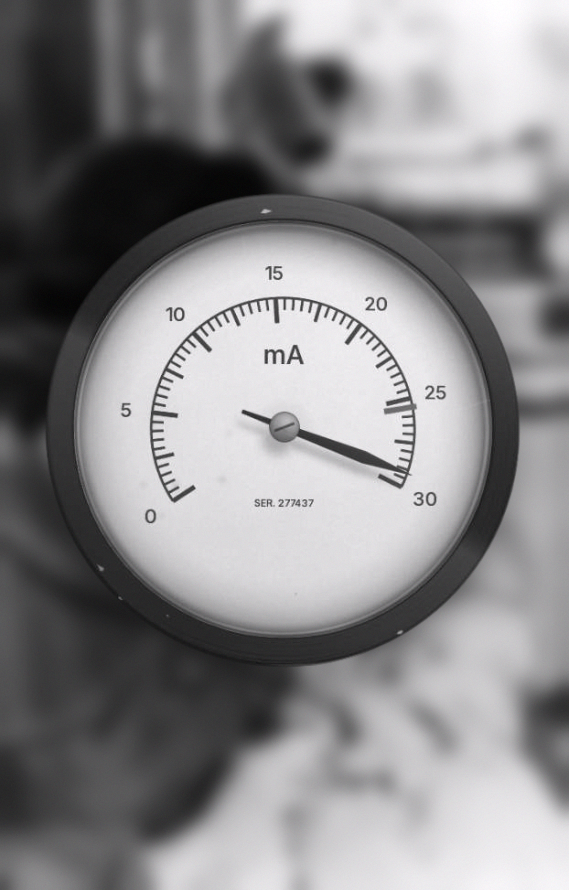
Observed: 29.25 mA
